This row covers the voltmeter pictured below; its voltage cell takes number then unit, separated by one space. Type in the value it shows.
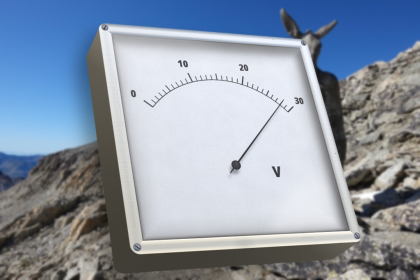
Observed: 28 V
